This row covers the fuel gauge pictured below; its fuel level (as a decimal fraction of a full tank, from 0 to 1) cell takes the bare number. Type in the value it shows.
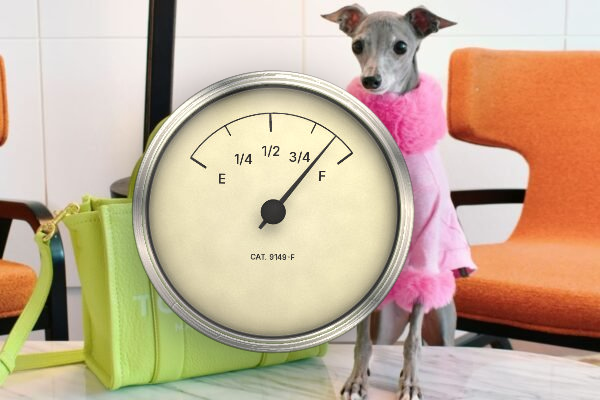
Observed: 0.875
